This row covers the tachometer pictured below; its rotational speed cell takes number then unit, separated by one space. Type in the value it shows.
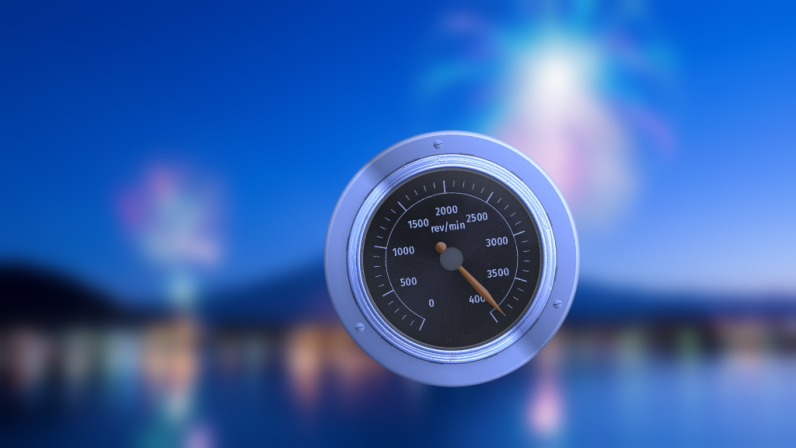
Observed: 3900 rpm
